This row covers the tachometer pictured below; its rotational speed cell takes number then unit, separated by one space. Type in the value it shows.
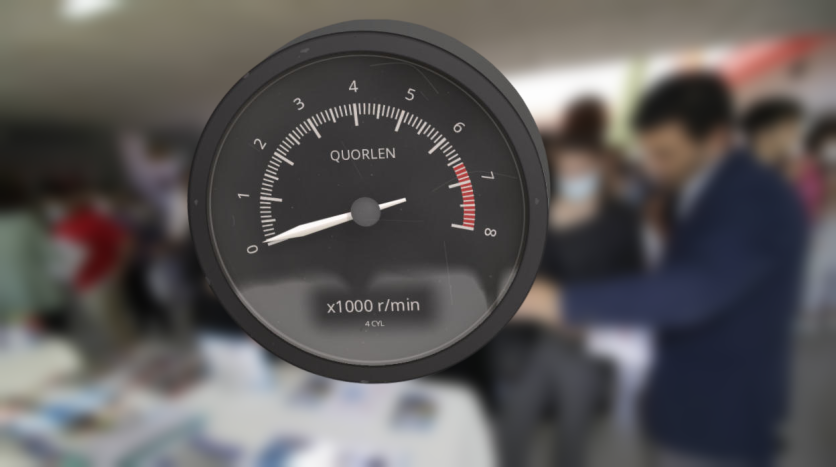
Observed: 100 rpm
